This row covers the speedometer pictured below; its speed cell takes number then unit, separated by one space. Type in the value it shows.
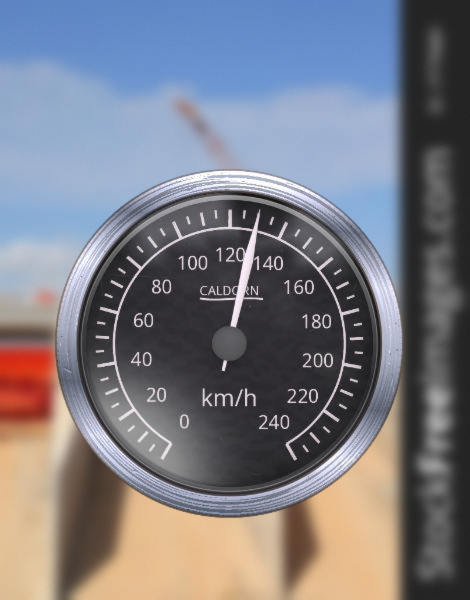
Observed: 130 km/h
